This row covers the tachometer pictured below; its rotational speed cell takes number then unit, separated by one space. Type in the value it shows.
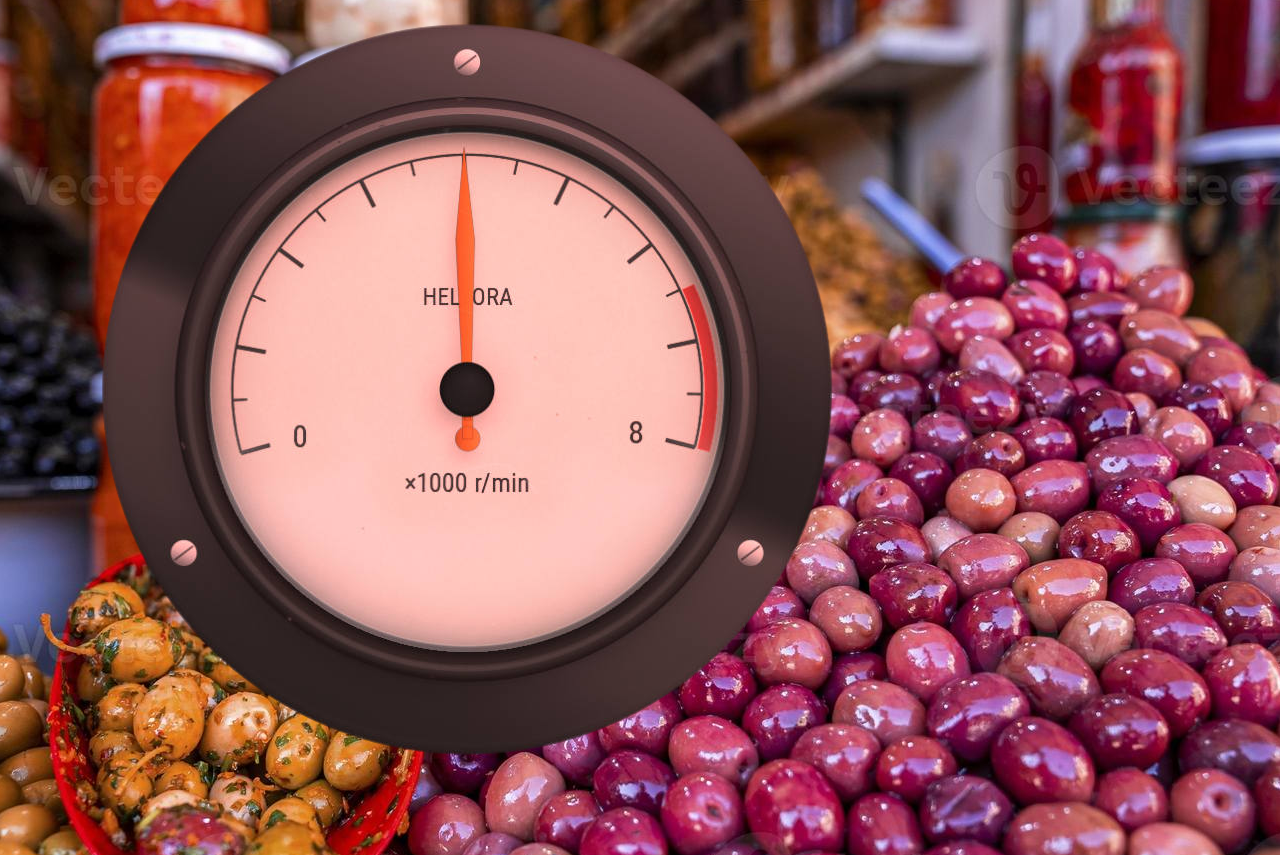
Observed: 4000 rpm
